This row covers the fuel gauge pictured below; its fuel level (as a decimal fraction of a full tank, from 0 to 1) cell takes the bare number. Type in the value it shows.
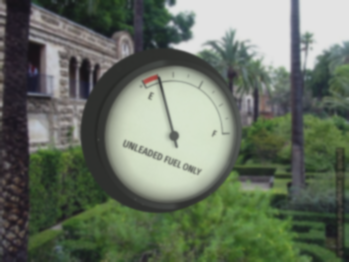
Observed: 0.125
